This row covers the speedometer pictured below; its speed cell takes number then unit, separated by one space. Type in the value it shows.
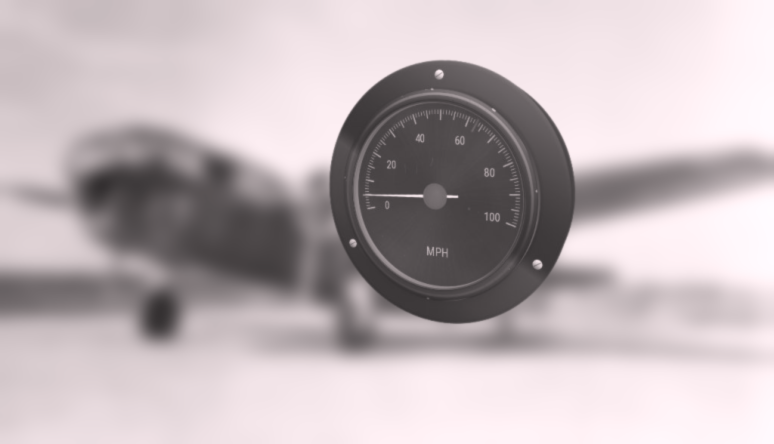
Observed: 5 mph
